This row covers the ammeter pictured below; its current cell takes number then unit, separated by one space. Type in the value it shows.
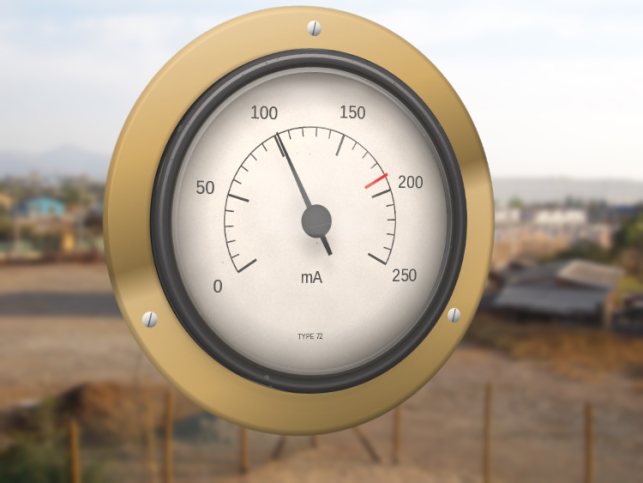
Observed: 100 mA
